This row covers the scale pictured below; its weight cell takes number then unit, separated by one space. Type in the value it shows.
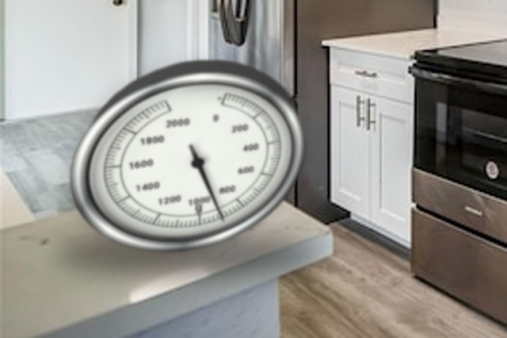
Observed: 900 g
